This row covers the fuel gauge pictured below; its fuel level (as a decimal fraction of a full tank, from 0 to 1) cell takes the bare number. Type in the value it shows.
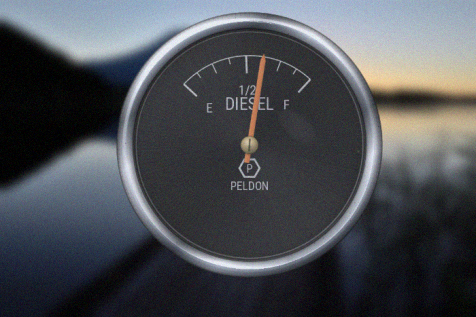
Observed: 0.625
